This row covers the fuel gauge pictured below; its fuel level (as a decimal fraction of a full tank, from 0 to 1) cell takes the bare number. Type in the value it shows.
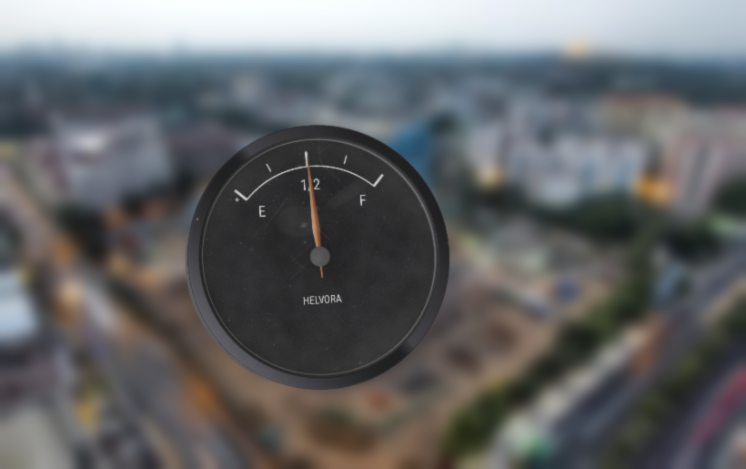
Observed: 0.5
